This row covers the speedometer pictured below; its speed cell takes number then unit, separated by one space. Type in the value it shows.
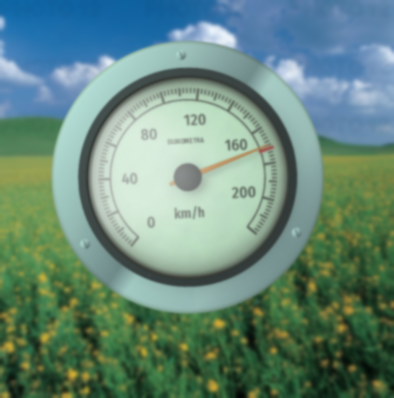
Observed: 170 km/h
